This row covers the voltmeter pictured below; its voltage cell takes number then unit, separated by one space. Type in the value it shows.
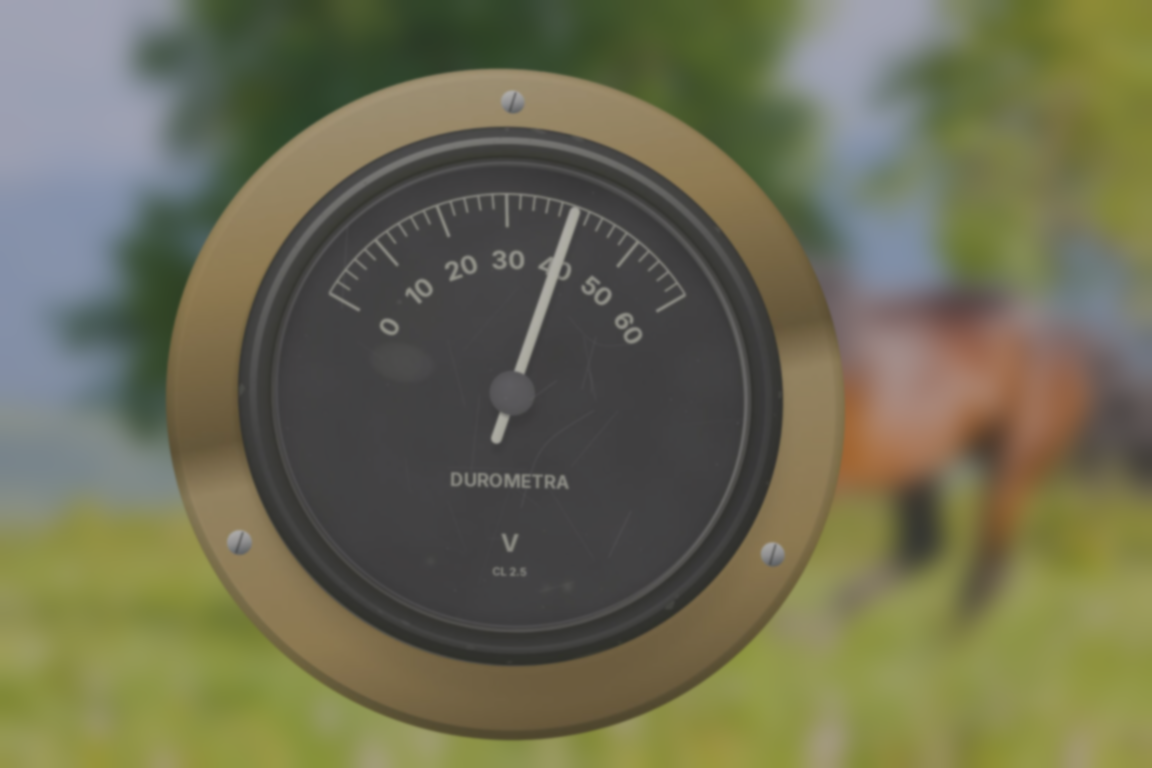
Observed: 40 V
